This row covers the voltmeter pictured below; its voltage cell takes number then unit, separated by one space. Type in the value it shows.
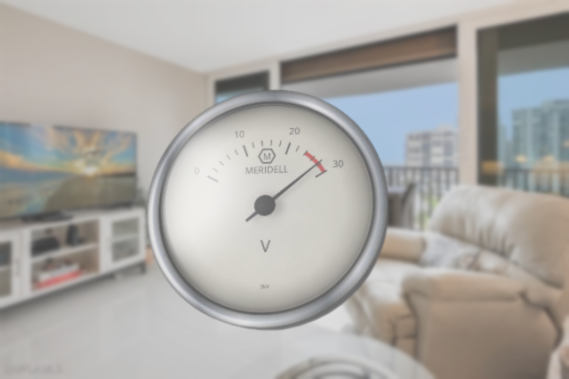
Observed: 28 V
